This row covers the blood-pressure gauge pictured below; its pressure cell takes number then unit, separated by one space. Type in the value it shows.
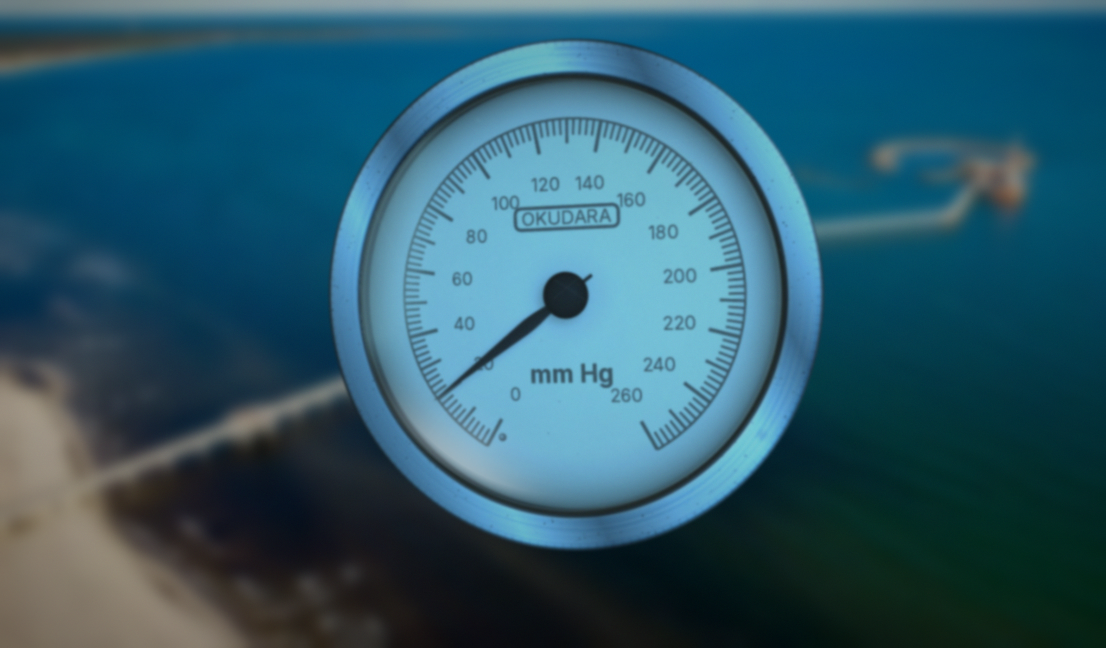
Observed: 20 mmHg
